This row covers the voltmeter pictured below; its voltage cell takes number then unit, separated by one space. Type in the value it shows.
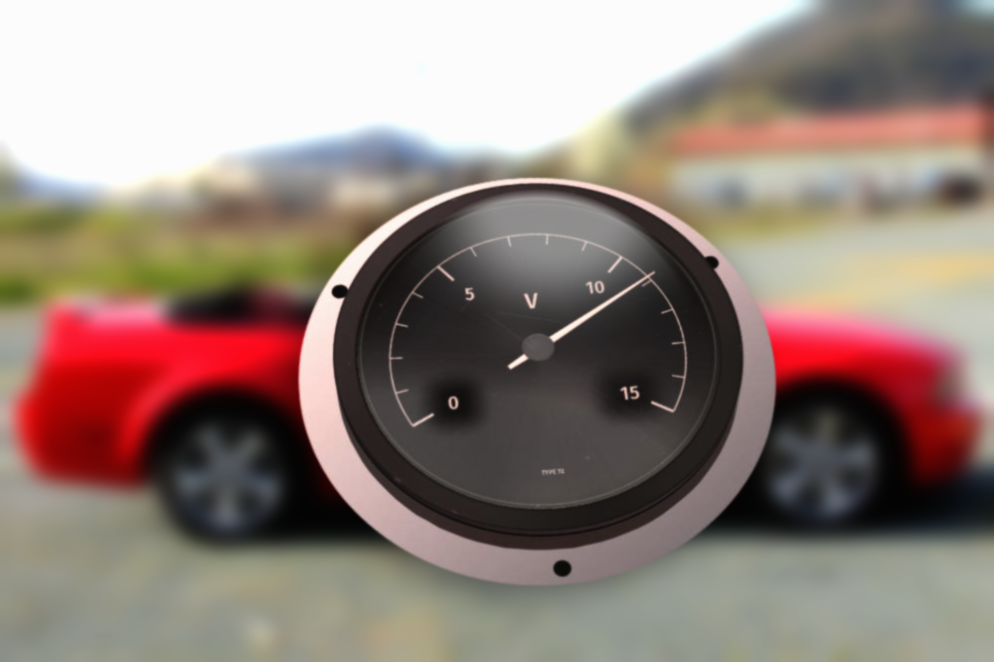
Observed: 11 V
